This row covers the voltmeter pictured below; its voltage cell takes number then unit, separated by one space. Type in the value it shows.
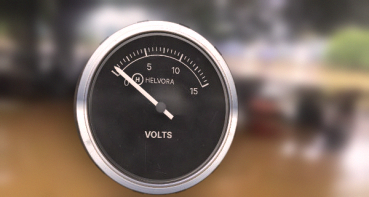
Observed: 0.5 V
